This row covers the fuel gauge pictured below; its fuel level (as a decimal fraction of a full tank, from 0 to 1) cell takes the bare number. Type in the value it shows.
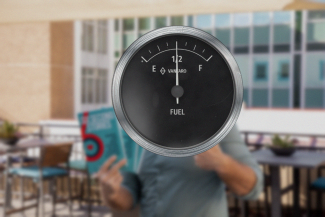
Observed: 0.5
